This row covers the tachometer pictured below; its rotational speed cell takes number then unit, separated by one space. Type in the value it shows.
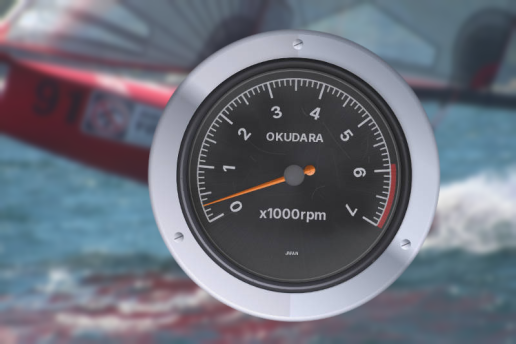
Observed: 300 rpm
